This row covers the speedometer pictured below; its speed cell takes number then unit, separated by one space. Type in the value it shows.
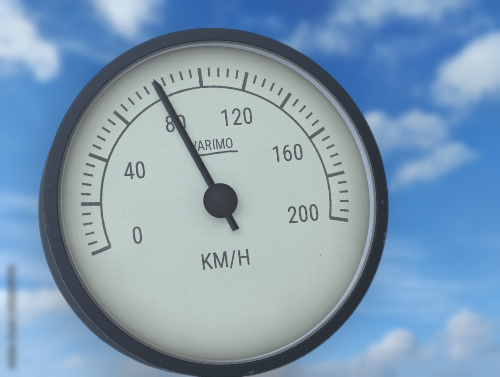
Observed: 80 km/h
